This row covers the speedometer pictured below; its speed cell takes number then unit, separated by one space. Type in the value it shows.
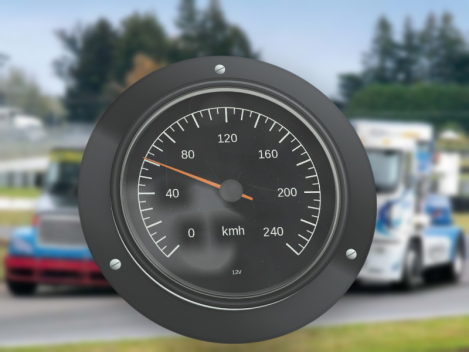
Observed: 60 km/h
